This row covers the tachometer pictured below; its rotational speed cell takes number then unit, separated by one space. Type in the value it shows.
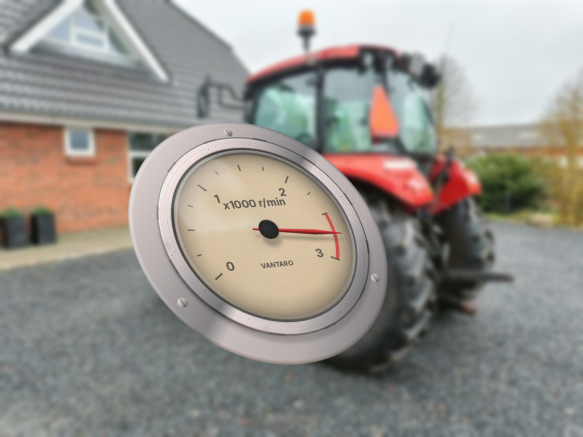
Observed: 2750 rpm
